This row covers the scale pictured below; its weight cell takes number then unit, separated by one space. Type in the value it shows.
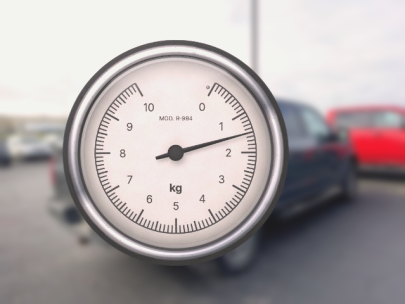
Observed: 1.5 kg
